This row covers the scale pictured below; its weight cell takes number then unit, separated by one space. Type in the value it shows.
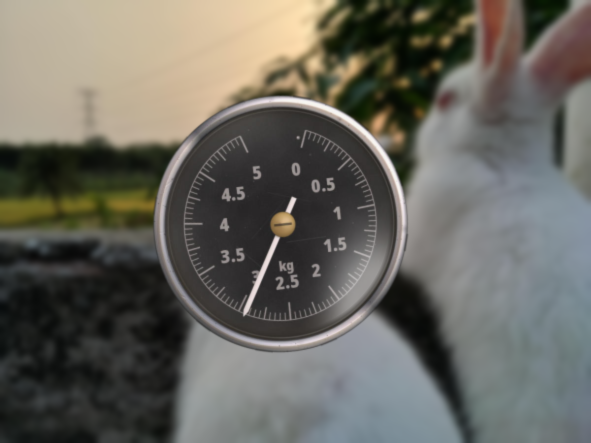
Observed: 2.95 kg
